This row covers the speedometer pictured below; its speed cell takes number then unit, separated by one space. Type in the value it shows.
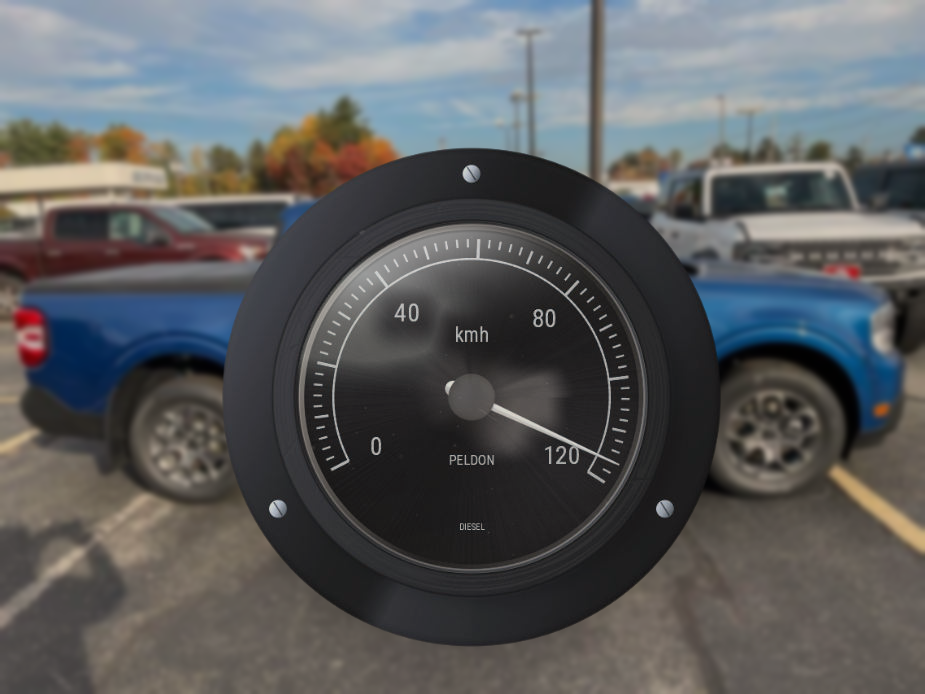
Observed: 116 km/h
